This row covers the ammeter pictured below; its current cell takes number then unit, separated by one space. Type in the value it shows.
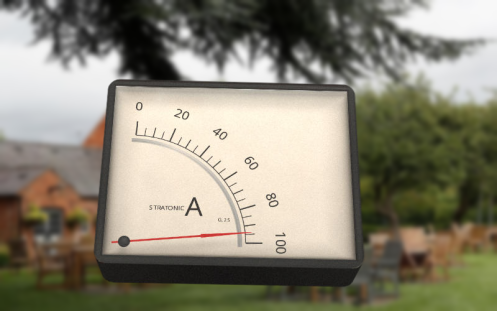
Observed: 95 A
